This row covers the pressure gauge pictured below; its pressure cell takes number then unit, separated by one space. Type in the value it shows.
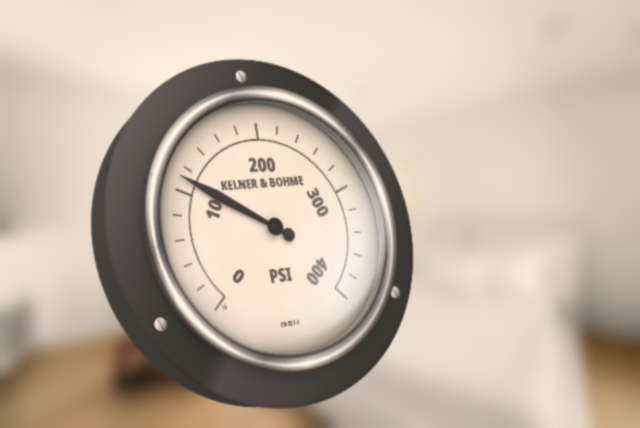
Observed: 110 psi
